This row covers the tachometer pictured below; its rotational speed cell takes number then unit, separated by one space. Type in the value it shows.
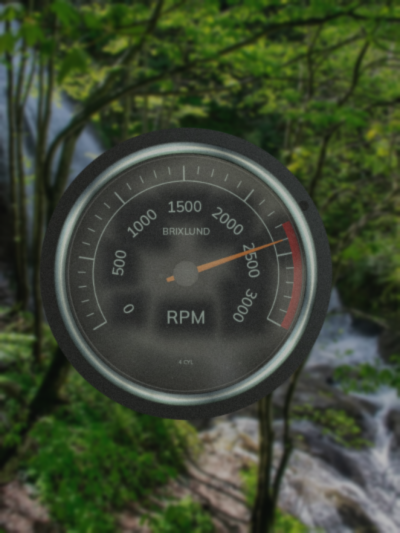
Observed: 2400 rpm
